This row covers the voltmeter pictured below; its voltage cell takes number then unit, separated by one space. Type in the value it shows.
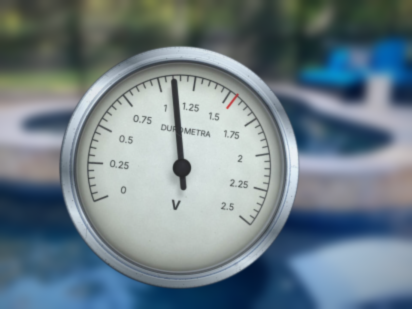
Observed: 1.1 V
